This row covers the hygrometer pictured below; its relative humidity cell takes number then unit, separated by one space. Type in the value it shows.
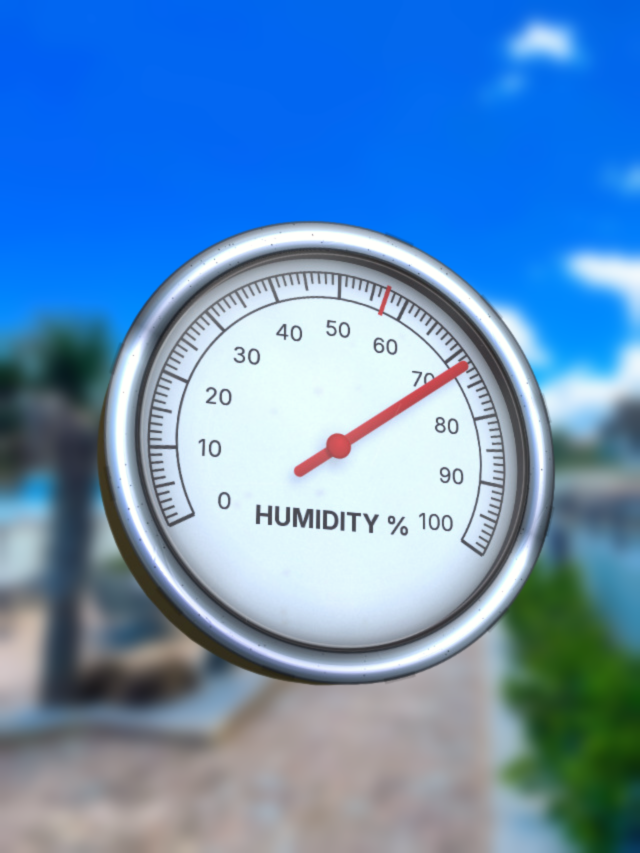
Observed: 72 %
